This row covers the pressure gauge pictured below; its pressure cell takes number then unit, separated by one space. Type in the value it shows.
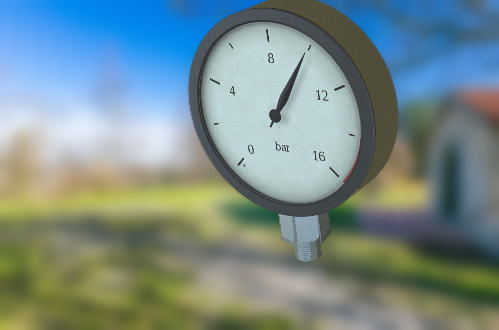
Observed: 10 bar
